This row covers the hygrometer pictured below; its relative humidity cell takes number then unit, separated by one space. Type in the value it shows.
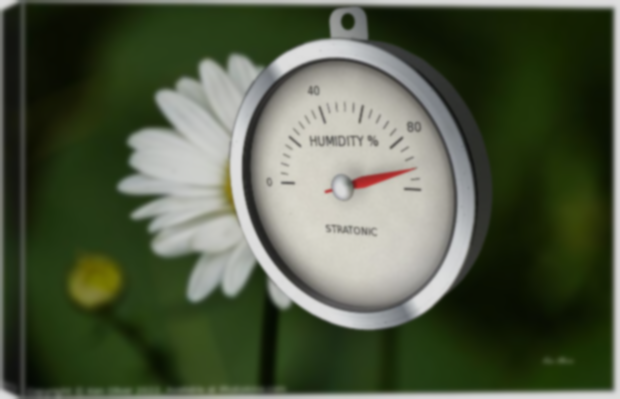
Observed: 92 %
